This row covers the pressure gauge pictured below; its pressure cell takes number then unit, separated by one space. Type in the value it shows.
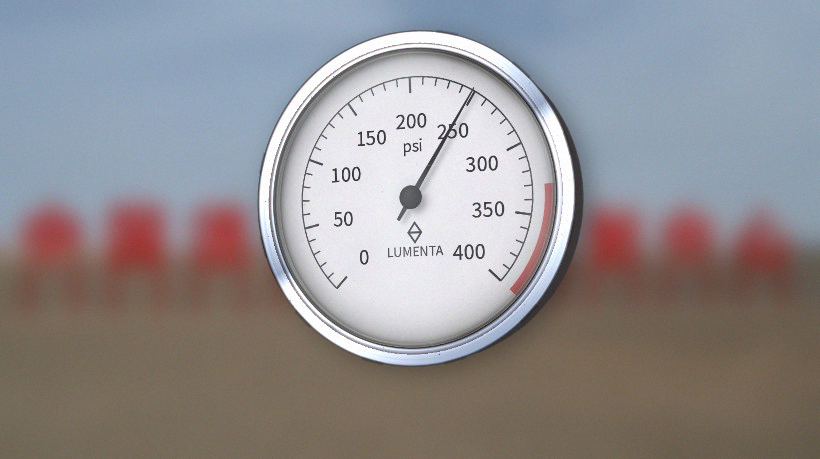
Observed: 250 psi
